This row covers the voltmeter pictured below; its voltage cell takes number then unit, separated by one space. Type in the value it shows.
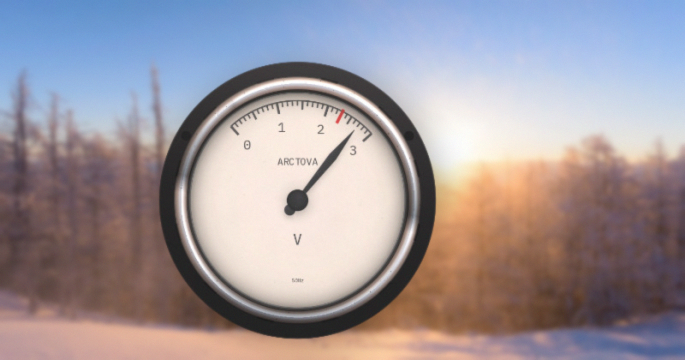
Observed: 2.7 V
